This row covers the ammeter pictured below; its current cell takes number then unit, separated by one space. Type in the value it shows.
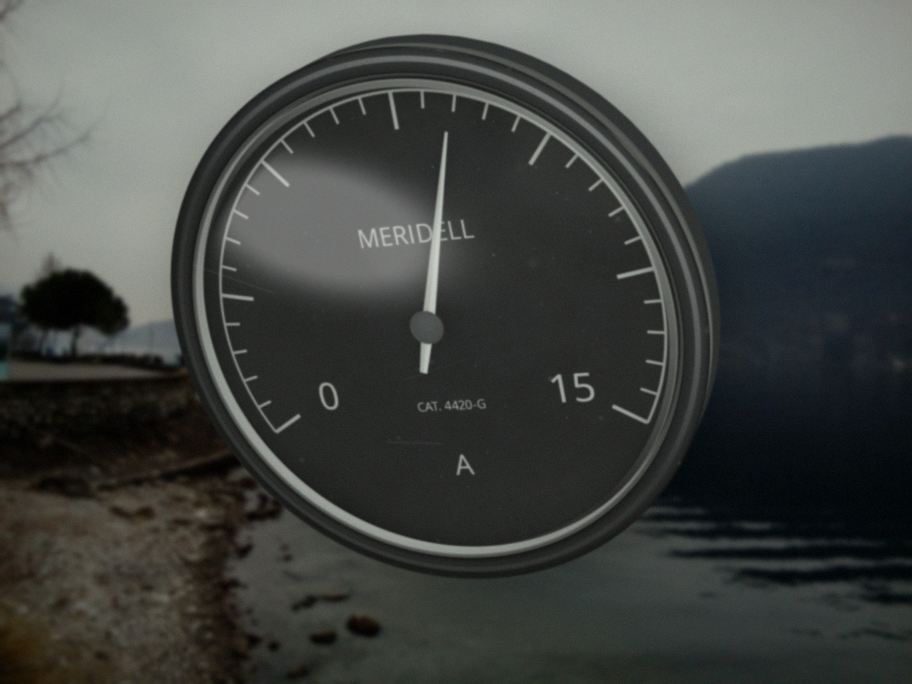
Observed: 8.5 A
